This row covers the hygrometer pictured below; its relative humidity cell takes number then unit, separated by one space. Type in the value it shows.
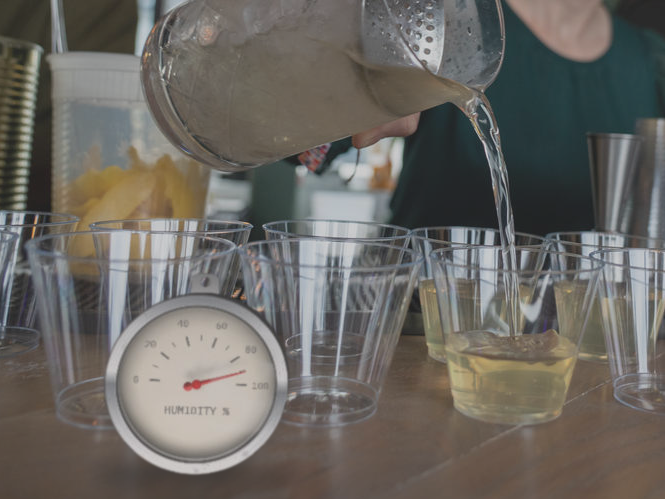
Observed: 90 %
